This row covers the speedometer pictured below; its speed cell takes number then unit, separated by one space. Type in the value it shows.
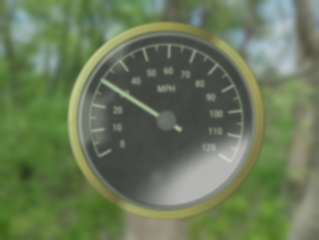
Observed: 30 mph
